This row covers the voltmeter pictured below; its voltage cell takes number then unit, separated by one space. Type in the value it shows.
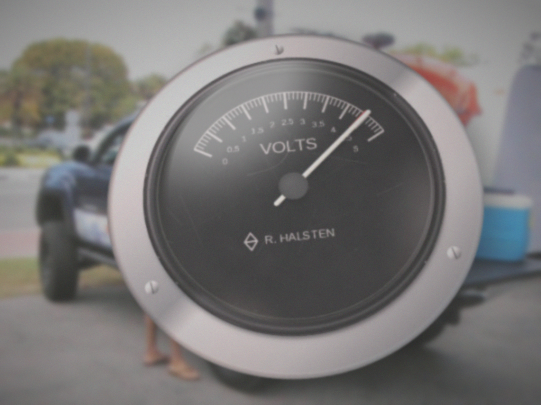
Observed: 4.5 V
